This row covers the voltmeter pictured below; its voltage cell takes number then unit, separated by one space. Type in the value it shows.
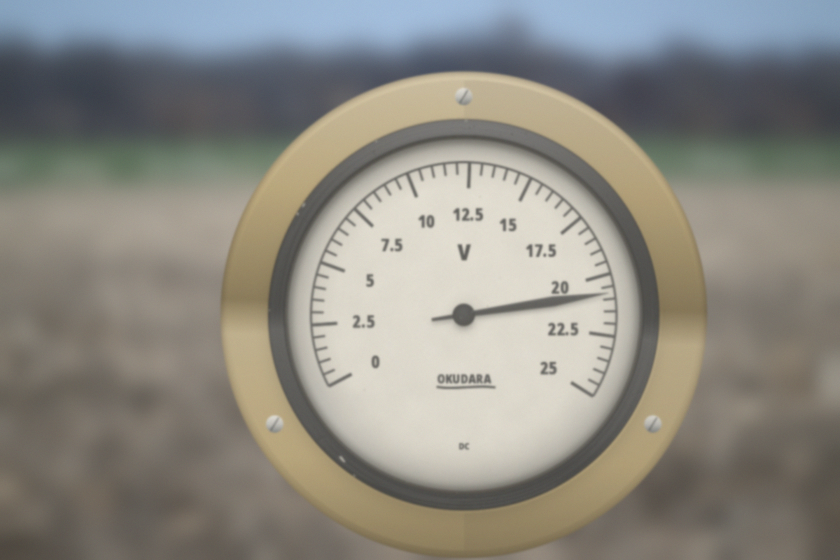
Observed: 20.75 V
